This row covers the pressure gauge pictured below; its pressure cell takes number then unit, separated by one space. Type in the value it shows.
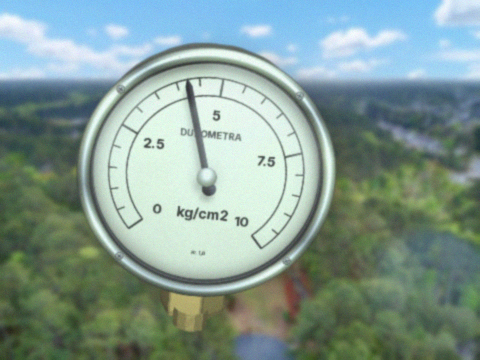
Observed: 4.25 kg/cm²
